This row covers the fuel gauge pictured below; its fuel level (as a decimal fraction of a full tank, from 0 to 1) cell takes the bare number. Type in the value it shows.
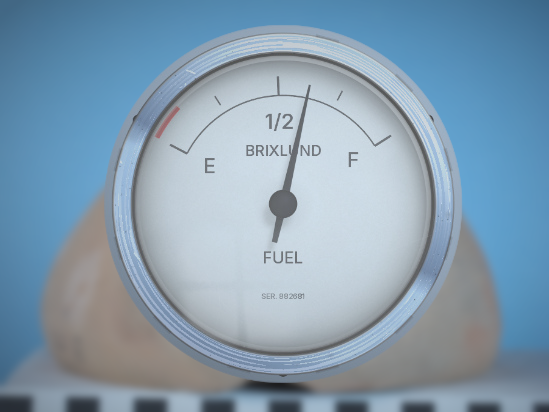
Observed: 0.625
